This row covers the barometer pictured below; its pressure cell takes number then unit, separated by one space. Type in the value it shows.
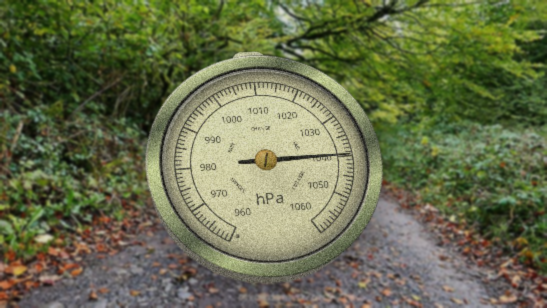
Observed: 1040 hPa
